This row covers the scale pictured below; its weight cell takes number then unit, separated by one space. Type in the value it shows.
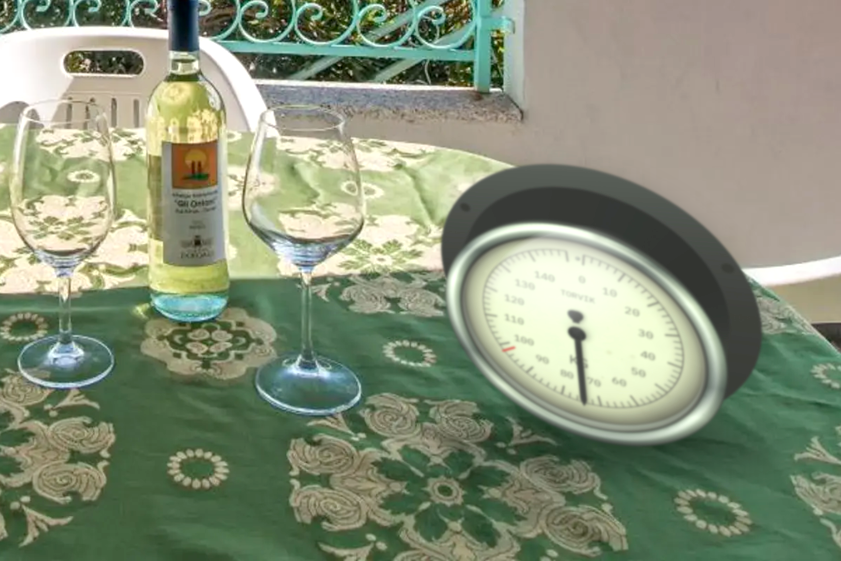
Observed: 74 kg
